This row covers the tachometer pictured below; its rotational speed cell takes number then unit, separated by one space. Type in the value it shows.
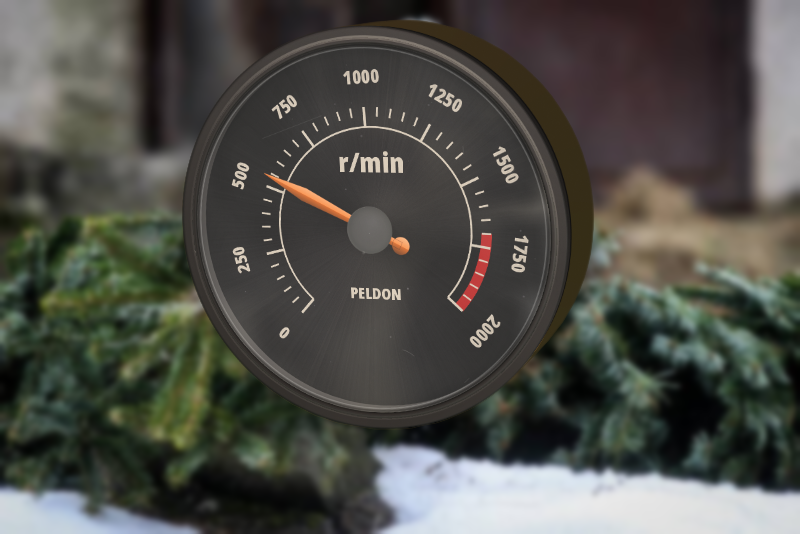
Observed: 550 rpm
